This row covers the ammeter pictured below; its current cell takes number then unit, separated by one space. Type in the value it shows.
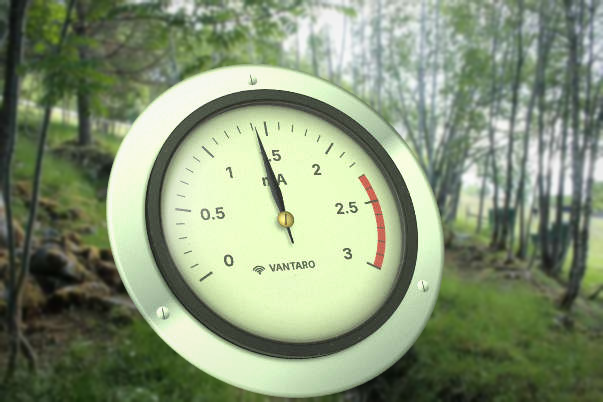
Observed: 1.4 mA
